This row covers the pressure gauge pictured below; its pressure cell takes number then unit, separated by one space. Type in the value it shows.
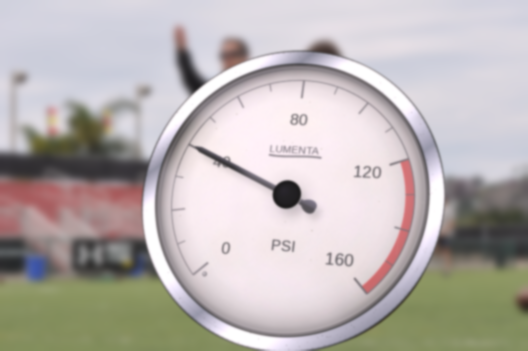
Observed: 40 psi
